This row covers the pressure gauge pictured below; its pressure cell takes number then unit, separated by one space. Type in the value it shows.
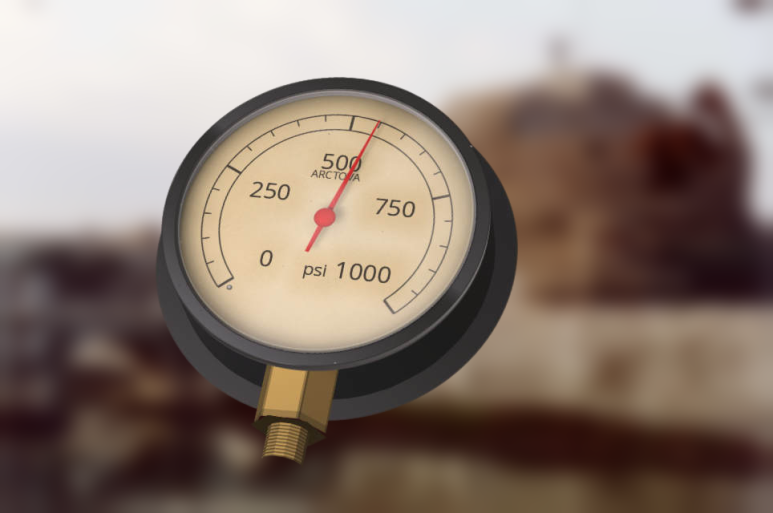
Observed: 550 psi
